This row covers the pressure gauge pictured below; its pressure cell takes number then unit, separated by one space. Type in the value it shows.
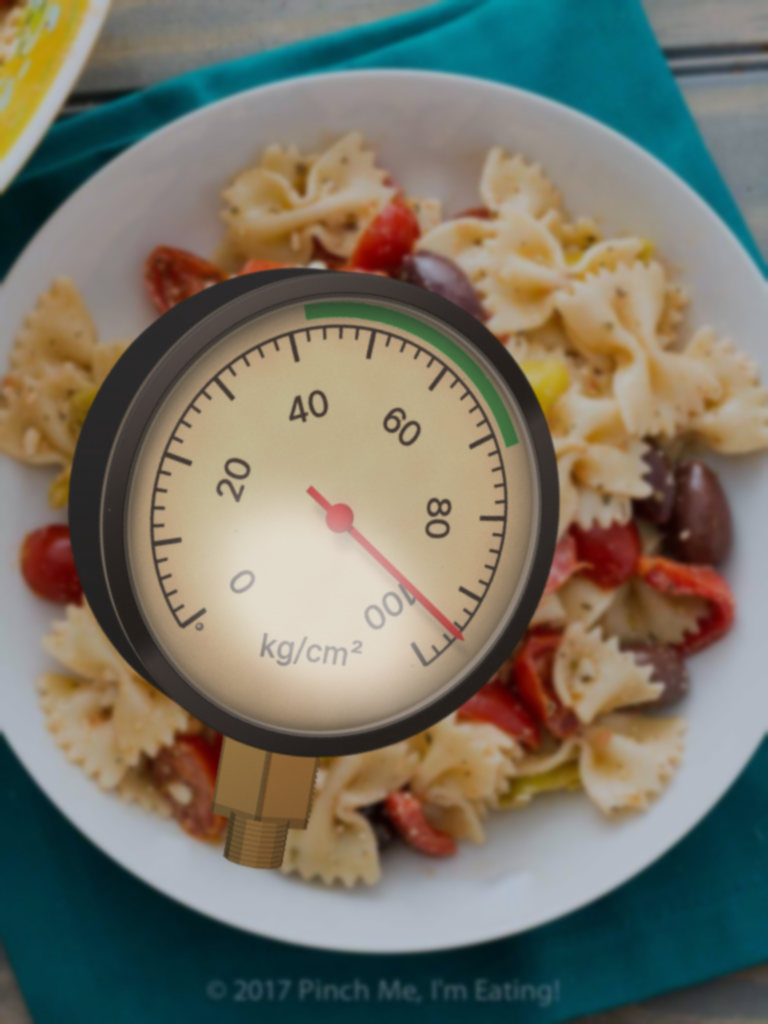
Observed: 95 kg/cm²
